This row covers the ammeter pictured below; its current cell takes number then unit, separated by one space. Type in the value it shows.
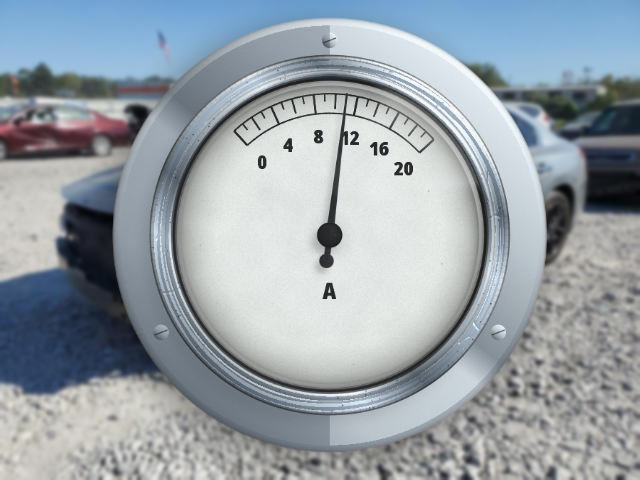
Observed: 11 A
